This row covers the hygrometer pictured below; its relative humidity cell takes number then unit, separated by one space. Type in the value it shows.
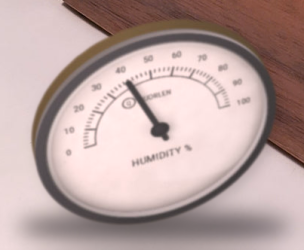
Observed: 40 %
